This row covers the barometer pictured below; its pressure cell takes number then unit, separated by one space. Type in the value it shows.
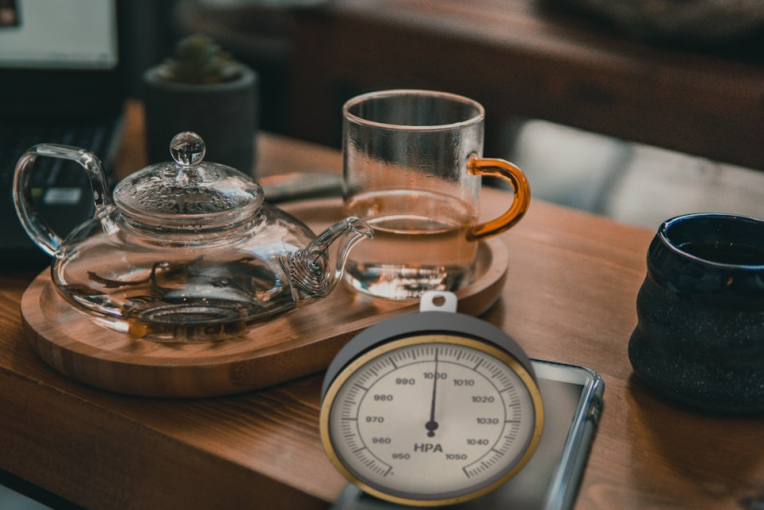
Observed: 1000 hPa
